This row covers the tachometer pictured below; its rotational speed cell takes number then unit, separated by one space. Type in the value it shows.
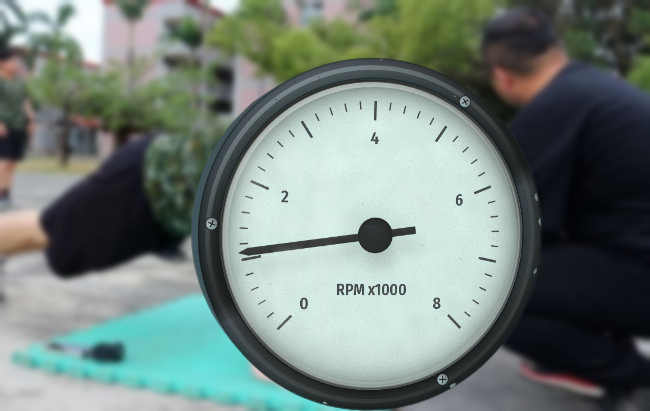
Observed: 1100 rpm
